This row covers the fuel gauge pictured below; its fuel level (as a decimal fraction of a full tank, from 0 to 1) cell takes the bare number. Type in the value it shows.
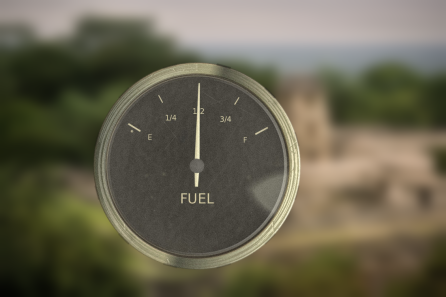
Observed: 0.5
